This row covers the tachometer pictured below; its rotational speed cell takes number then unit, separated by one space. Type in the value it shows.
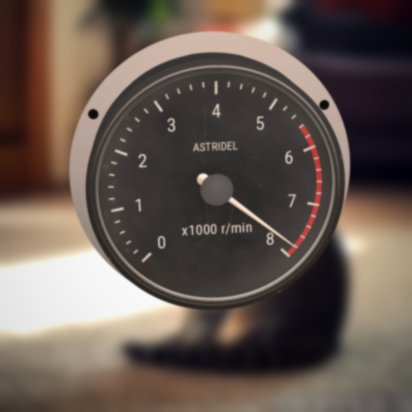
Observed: 7800 rpm
